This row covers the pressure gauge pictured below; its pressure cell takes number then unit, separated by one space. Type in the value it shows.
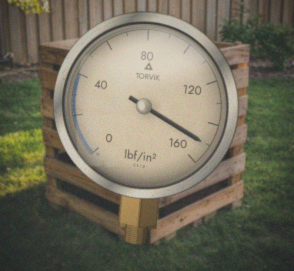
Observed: 150 psi
